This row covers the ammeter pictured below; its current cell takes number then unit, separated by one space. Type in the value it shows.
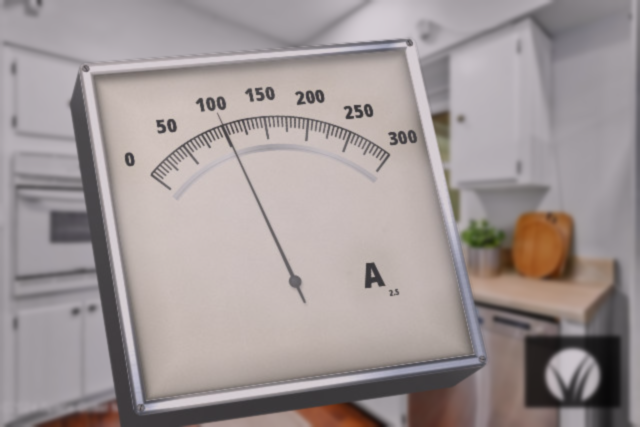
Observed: 100 A
